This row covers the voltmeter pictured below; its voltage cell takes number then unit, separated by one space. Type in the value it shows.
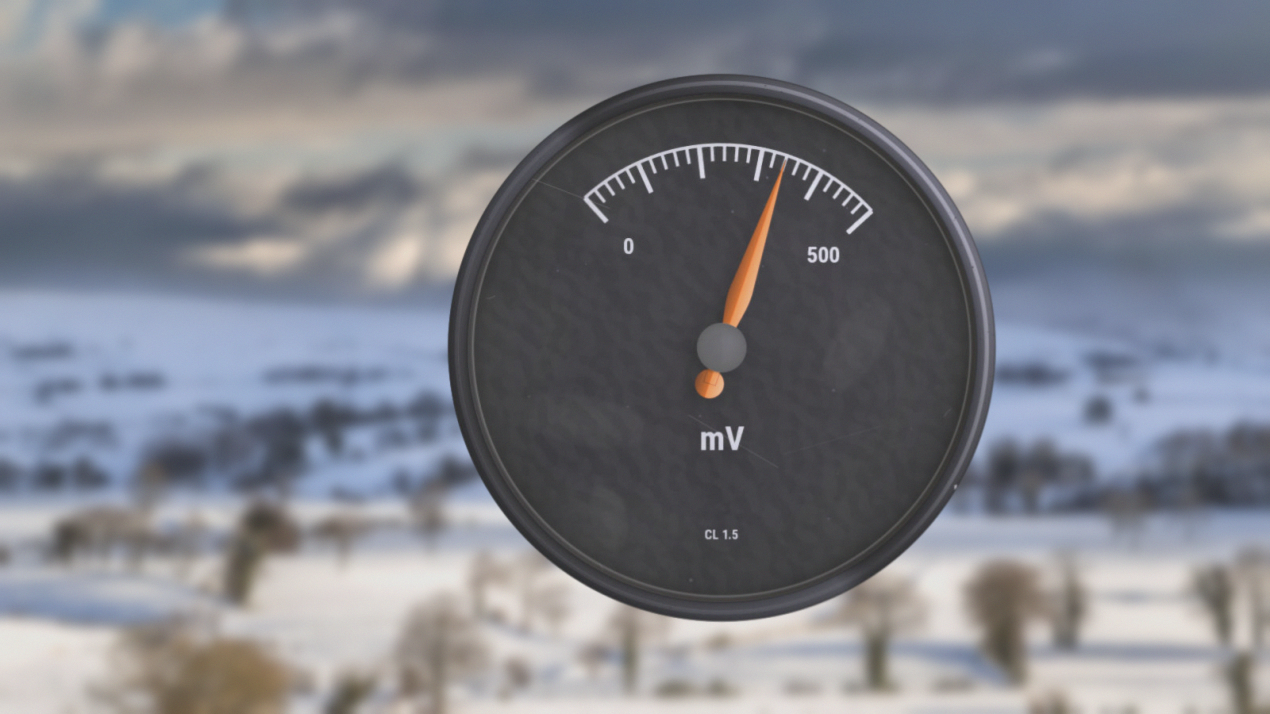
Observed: 340 mV
